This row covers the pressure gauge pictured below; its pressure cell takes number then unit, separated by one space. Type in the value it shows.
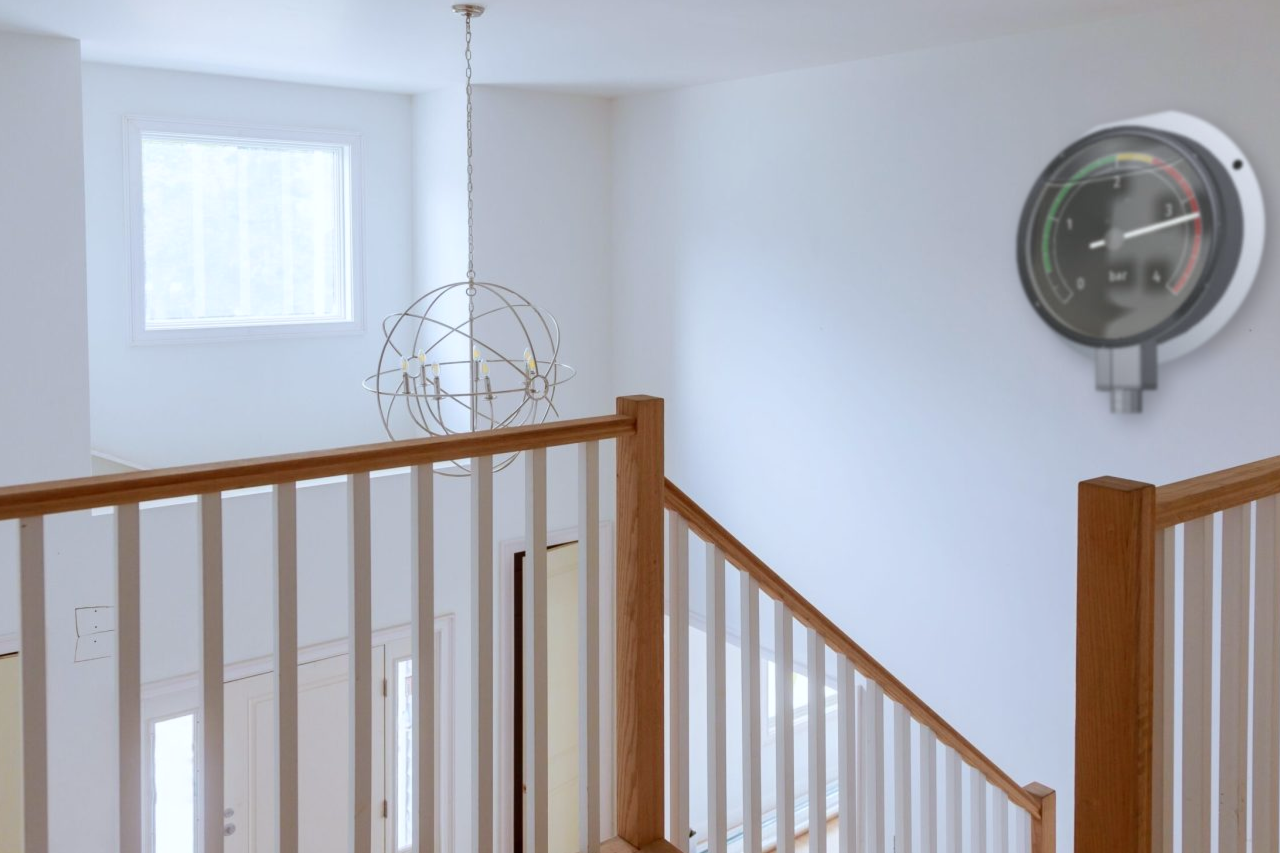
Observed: 3.2 bar
